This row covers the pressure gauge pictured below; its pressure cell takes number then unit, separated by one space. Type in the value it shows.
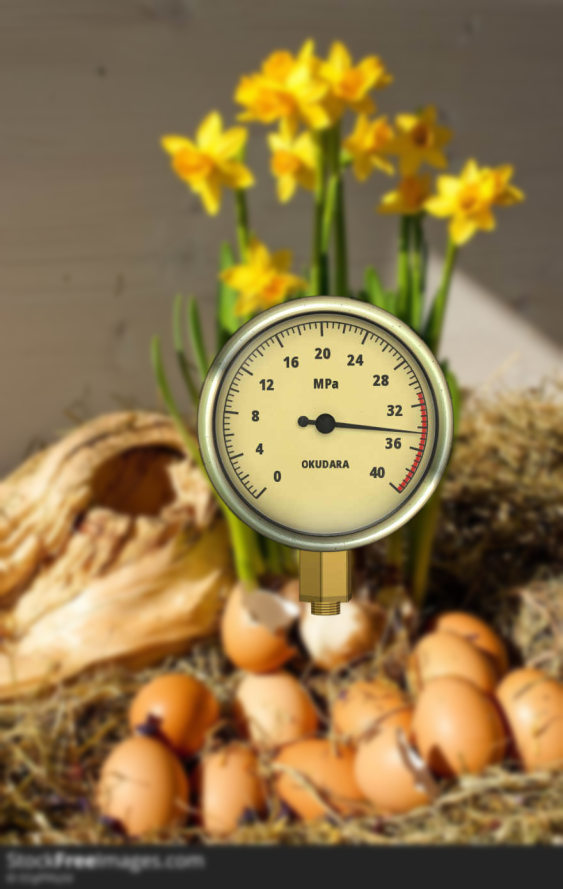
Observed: 34.5 MPa
